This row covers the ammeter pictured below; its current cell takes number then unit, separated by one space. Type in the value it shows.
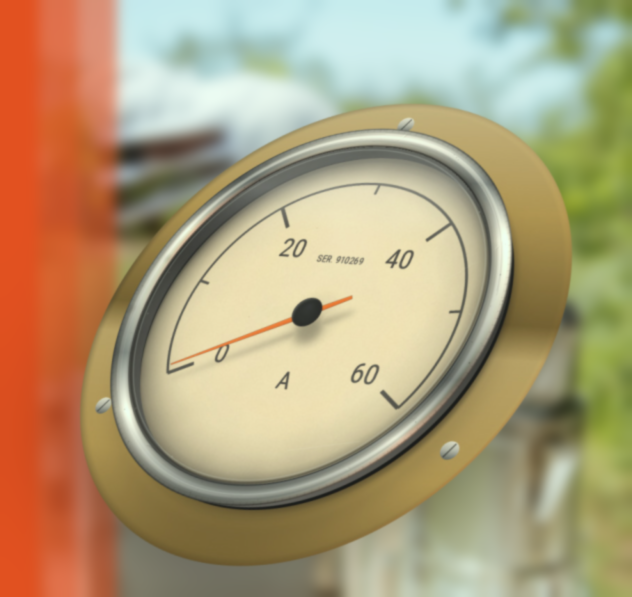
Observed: 0 A
